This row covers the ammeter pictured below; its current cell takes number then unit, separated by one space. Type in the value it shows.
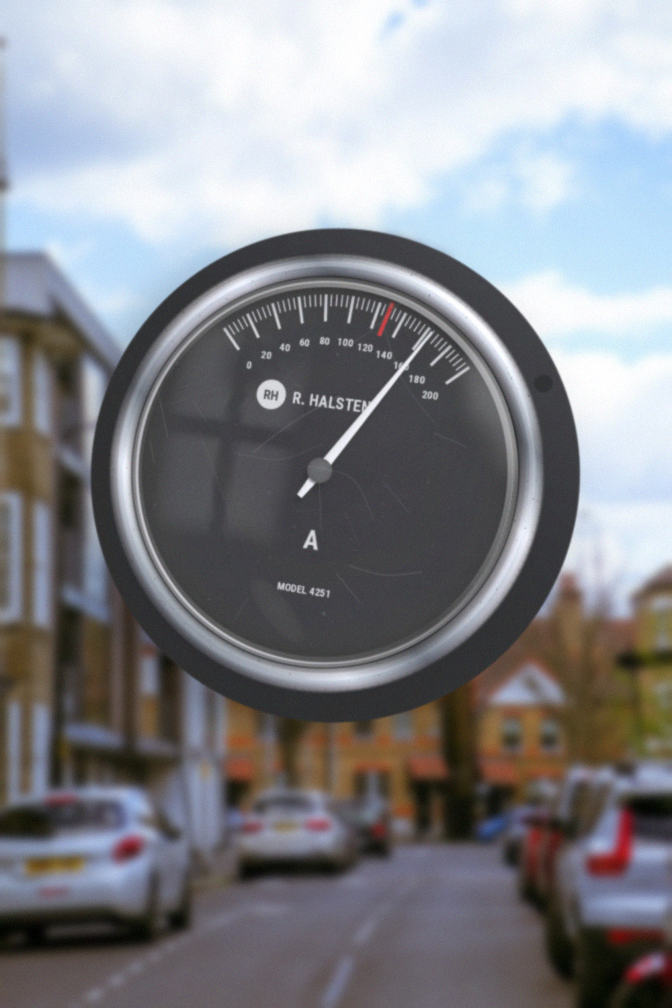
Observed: 164 A
